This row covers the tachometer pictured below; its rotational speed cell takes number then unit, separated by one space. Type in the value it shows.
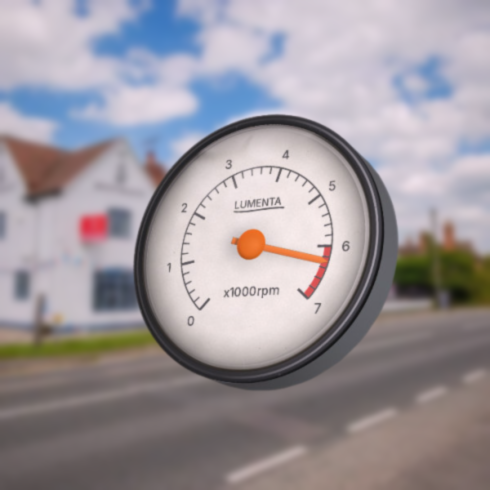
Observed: 6300 rpm
